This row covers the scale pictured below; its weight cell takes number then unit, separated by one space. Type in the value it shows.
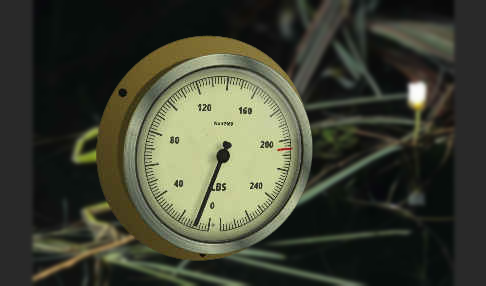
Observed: 10 lb
